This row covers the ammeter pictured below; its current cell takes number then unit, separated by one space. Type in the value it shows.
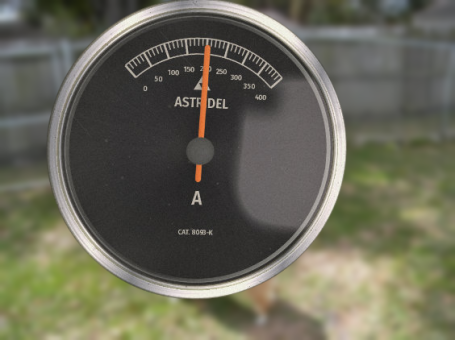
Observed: 200 A
